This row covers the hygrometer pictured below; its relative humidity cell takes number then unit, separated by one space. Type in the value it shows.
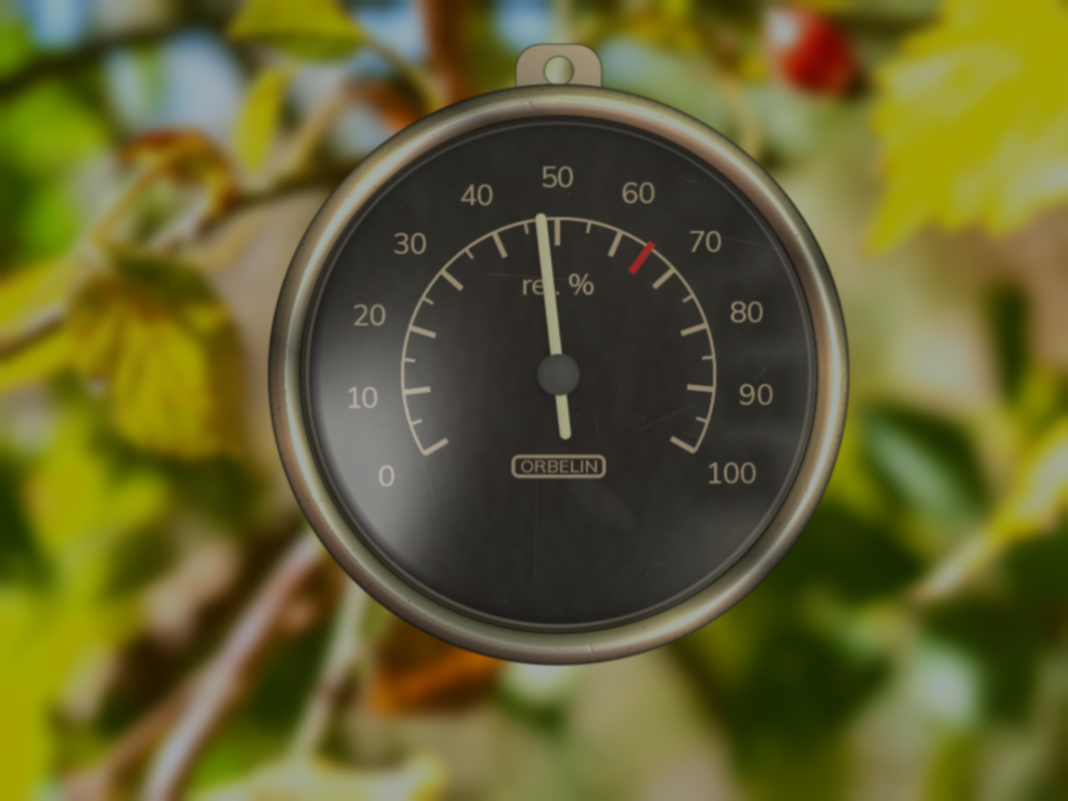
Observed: 47.5 %
